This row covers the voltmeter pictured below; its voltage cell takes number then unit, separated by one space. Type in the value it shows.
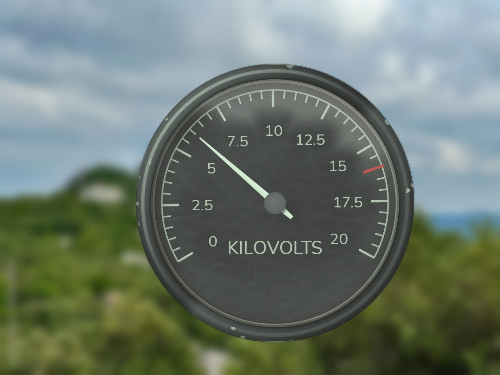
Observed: 6 kV
